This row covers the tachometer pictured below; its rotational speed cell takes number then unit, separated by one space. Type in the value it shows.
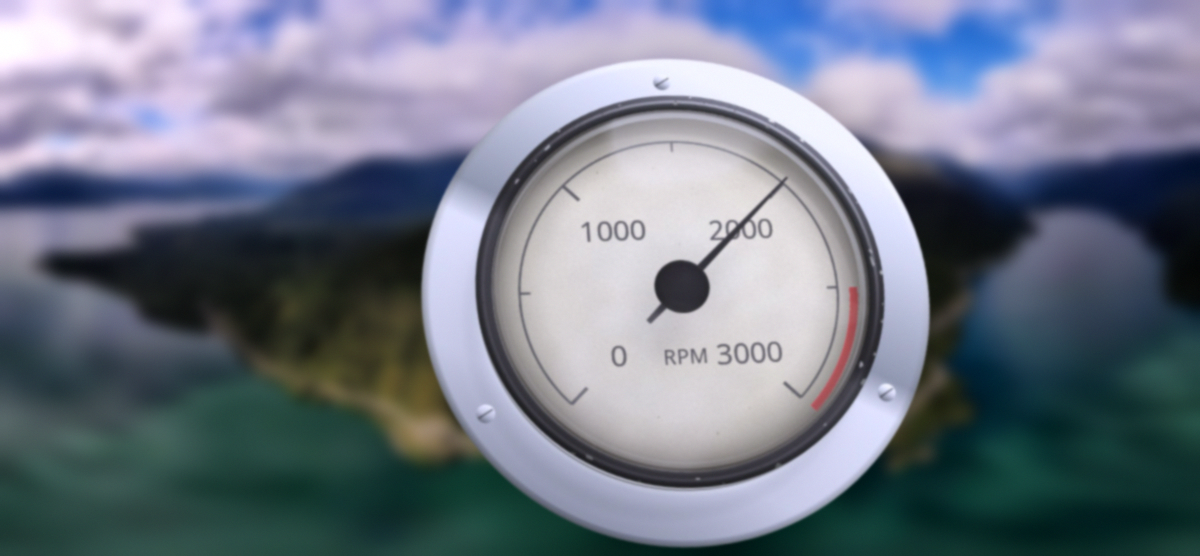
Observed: 2000 rpm
